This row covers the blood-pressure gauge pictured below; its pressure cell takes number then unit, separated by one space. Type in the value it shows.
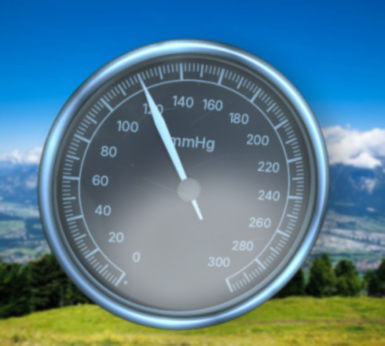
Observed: 120 mmHg
